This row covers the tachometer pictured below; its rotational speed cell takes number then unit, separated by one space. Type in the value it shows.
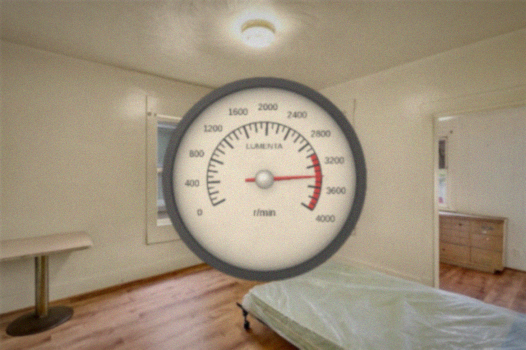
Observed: 3400 rpm
